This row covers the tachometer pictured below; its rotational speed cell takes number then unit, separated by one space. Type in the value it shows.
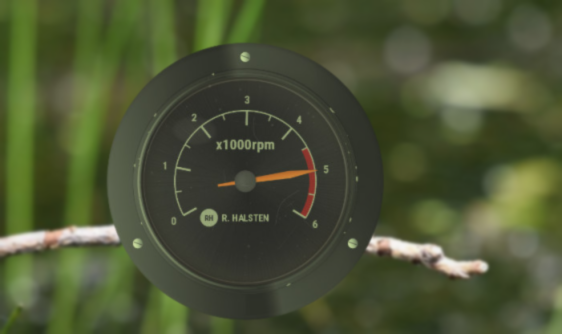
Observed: 5000 rpm
